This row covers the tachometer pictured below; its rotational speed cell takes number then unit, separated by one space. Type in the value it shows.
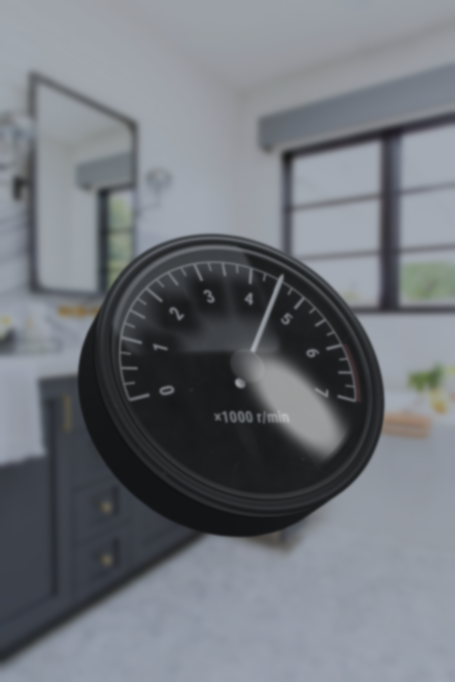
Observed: 4500 rpm
